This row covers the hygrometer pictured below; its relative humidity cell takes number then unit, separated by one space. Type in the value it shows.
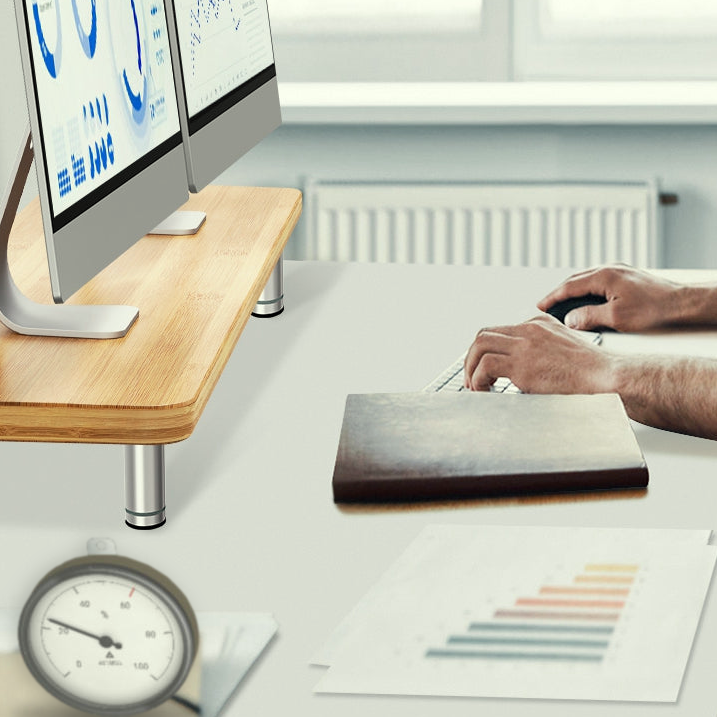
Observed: 25 %
